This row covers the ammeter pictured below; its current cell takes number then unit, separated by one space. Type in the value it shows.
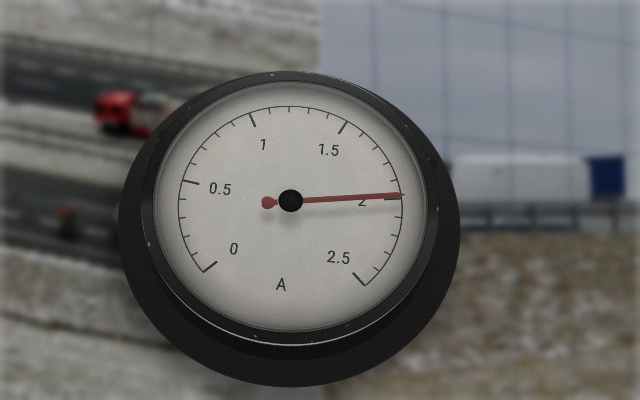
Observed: 2 A
